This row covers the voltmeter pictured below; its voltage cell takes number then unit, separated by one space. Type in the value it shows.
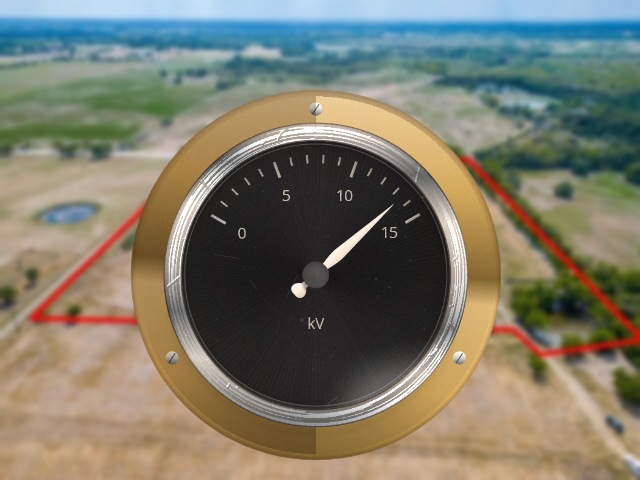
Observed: 13.5 kV
